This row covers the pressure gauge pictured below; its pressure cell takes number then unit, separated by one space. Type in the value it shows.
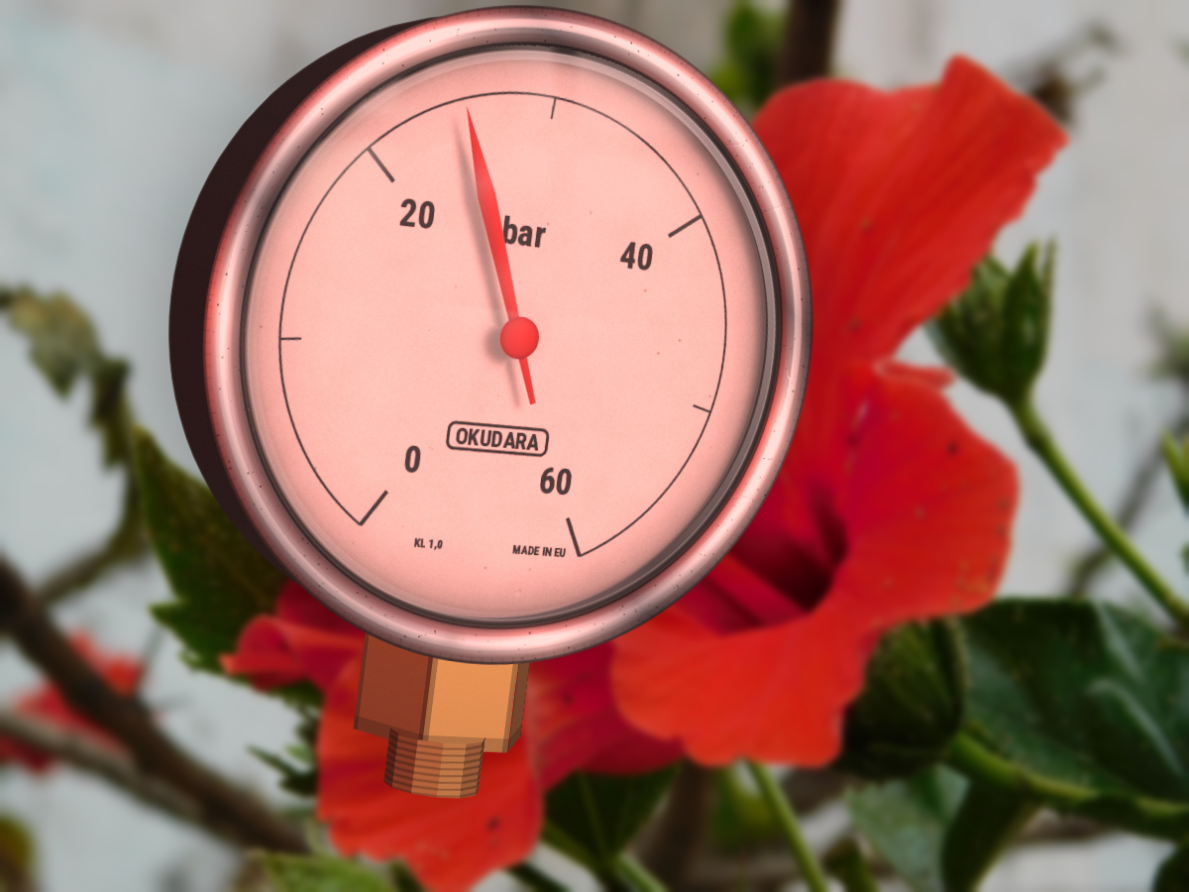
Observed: 25 bar
